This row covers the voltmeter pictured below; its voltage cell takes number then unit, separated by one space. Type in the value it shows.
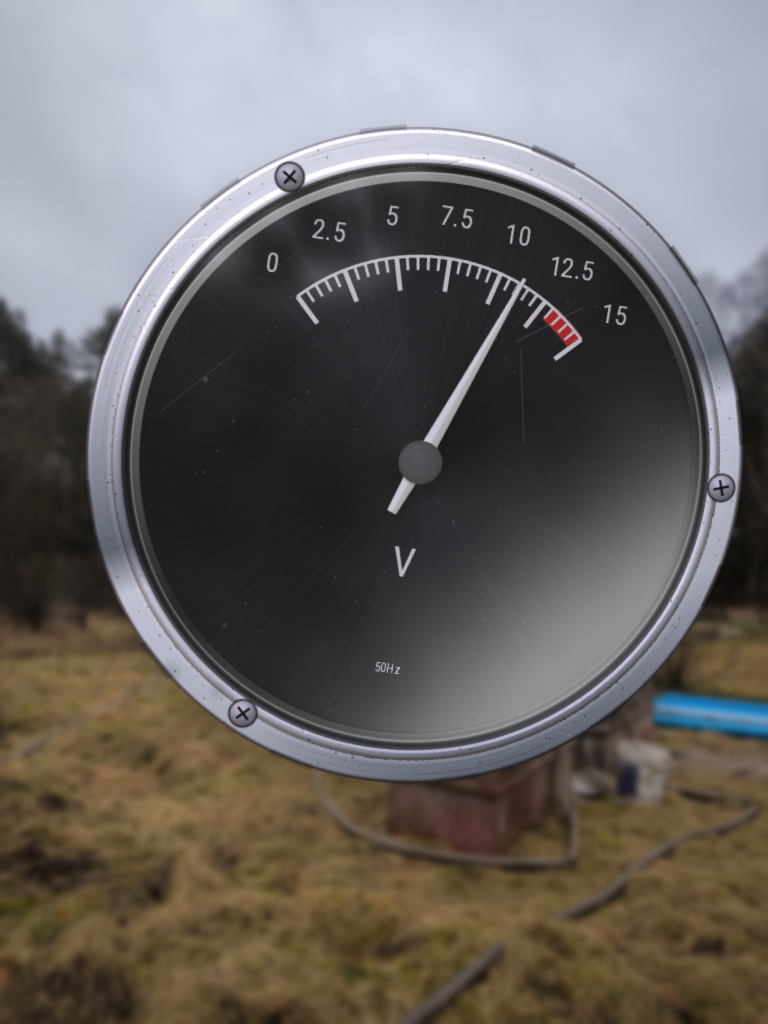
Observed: 11 V
